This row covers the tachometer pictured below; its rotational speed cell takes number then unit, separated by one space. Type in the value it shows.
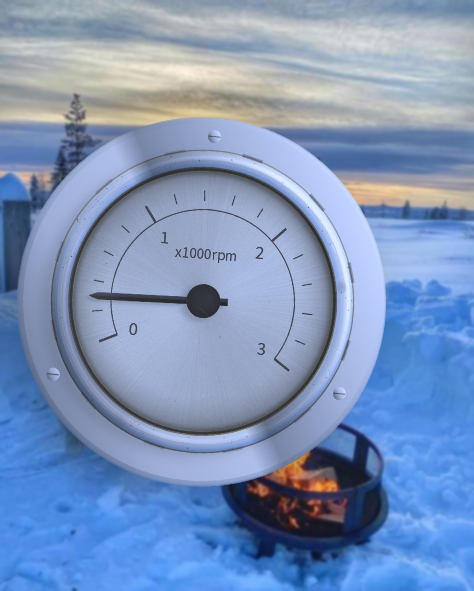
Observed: 300 rpm
